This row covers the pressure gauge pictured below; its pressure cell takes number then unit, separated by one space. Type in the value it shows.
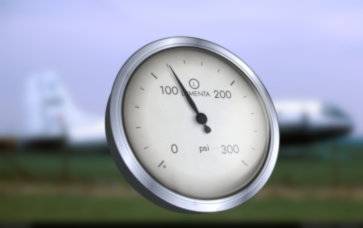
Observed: 120 psi
